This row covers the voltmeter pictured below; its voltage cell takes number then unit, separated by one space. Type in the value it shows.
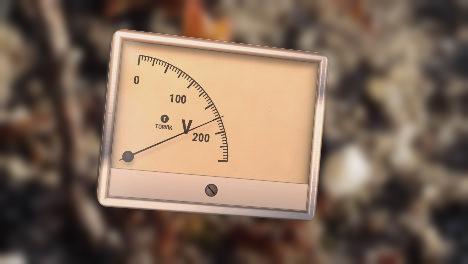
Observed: 175 V
